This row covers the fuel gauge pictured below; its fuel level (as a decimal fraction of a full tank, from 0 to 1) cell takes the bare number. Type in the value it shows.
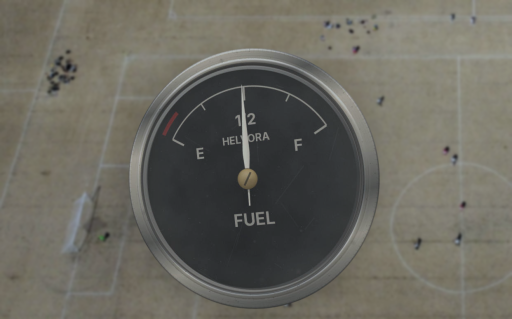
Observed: 0.5
